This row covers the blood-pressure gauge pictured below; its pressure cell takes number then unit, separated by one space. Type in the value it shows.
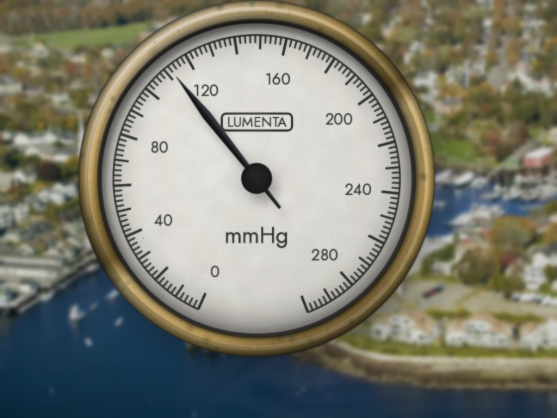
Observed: 112 mmHg
